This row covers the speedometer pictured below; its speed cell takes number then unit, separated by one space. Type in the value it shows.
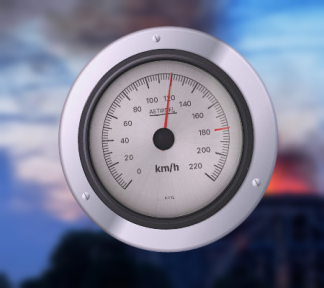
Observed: 120 km/h
